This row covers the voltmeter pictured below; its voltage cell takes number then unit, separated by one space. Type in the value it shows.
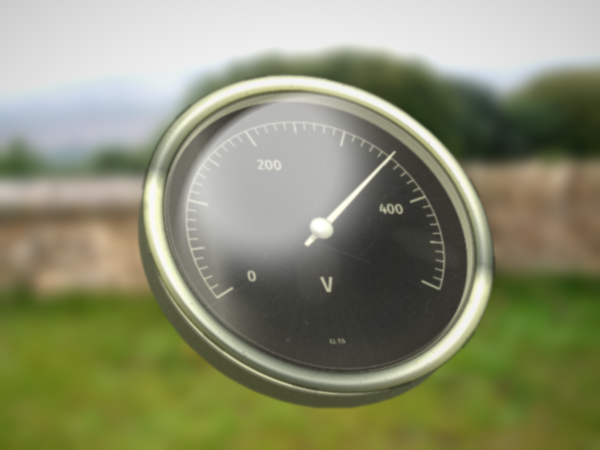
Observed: 350 V
